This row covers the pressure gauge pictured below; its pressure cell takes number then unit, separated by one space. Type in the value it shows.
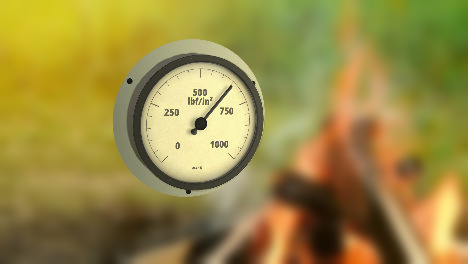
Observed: 650 psi
